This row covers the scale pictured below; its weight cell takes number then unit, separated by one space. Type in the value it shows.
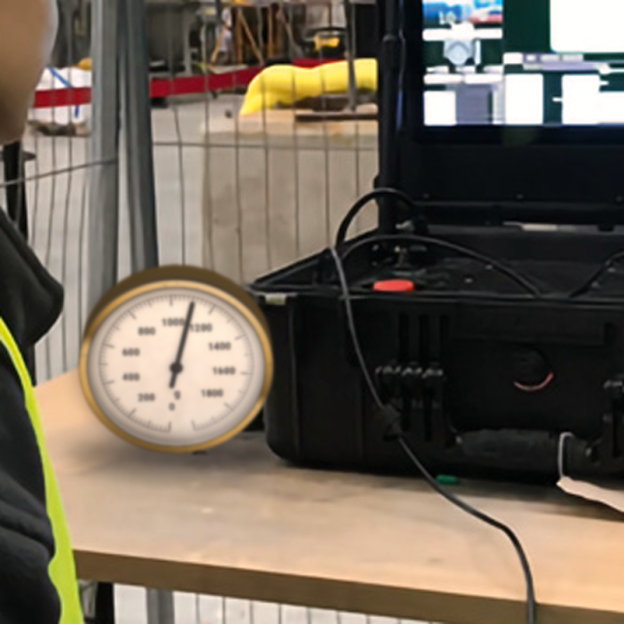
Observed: 1100 g
